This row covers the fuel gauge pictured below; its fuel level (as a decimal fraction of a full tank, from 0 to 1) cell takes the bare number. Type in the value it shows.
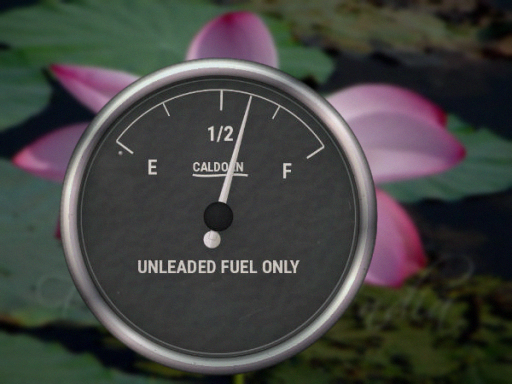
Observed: 0.625
